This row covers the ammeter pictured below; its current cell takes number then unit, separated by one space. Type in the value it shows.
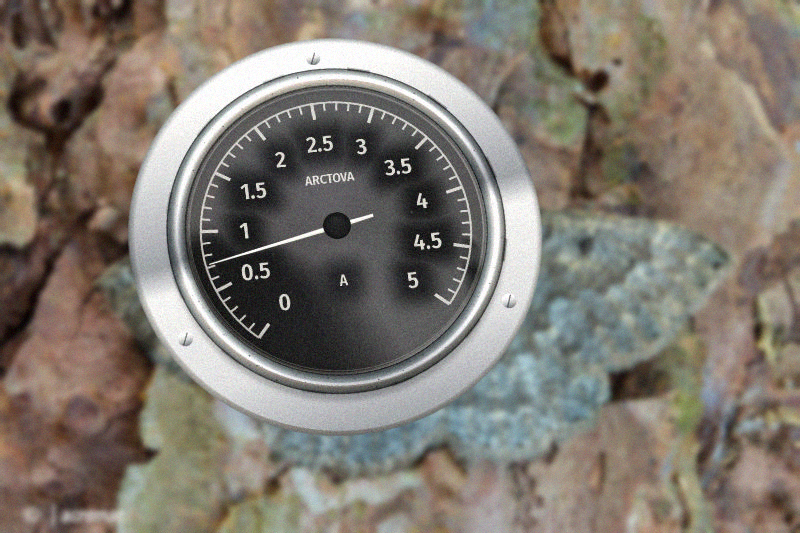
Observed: 0.7 A
